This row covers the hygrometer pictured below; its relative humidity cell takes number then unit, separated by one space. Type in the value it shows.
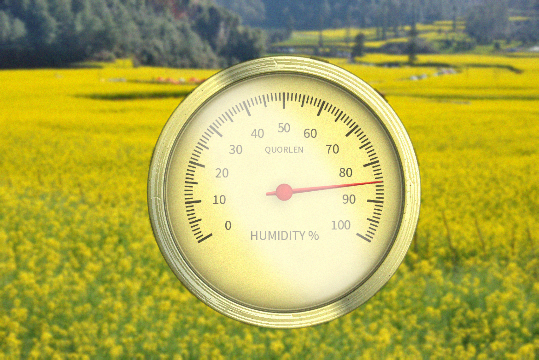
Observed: 85 %
